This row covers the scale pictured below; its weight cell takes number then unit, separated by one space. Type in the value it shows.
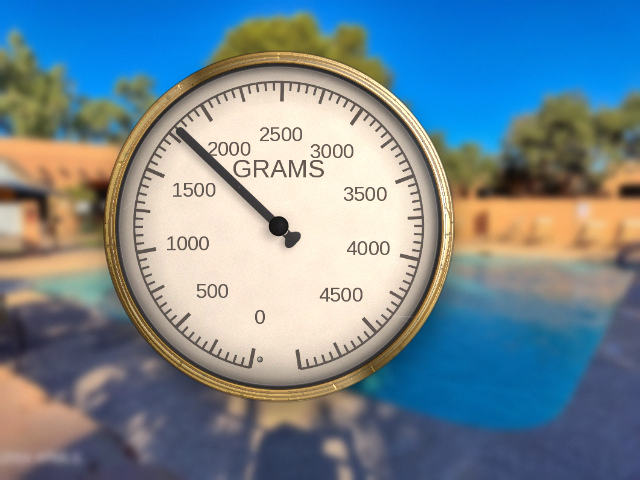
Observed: 1800 g
